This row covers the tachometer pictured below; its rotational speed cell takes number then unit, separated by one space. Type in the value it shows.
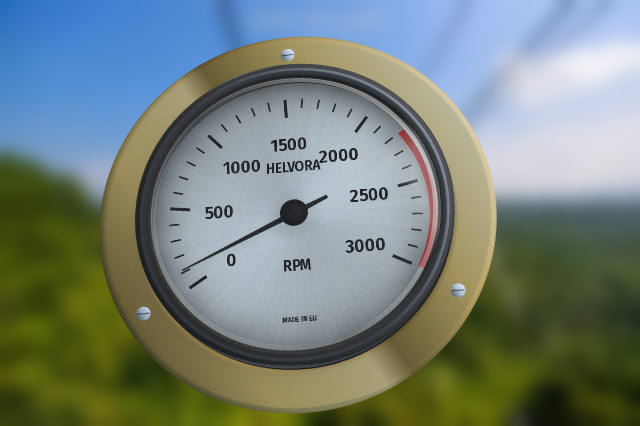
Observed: 100 rpm
